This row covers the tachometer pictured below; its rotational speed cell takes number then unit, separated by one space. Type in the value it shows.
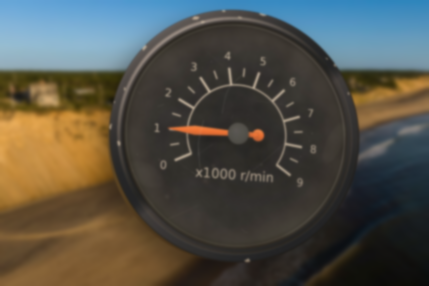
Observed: 1000 rpm
